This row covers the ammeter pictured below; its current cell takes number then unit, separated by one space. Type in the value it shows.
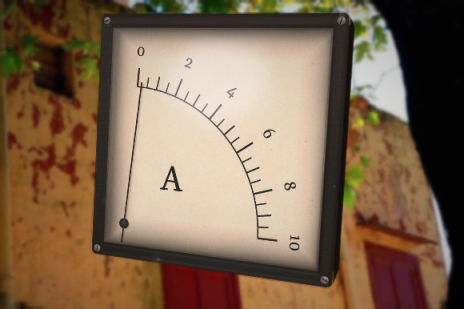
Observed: 0.25 A
